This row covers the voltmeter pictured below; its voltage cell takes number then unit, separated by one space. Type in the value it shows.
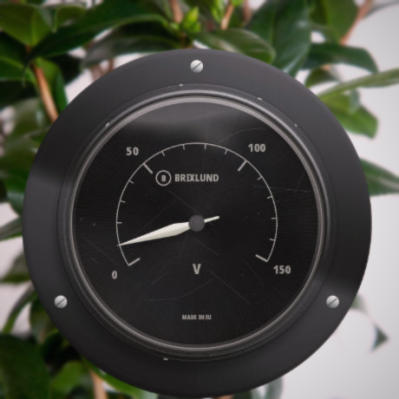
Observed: 10 V
